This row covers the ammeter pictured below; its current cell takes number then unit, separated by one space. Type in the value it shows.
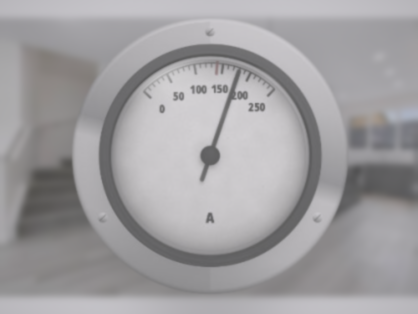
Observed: 180 A
